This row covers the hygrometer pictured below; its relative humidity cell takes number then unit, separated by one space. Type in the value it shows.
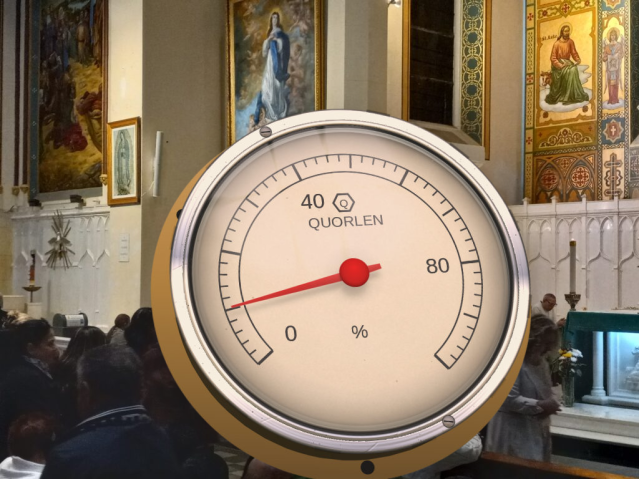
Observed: 10 %
